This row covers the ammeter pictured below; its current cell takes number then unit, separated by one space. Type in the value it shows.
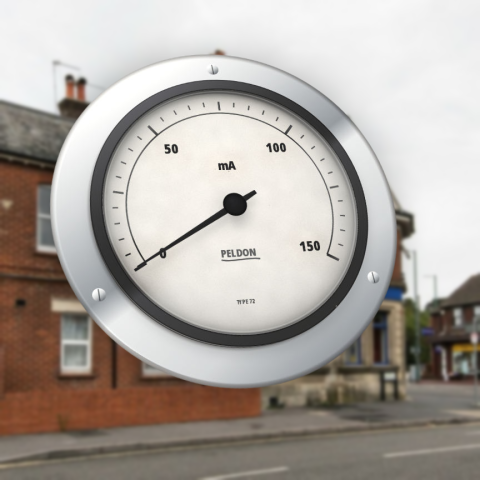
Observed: 0 mA
